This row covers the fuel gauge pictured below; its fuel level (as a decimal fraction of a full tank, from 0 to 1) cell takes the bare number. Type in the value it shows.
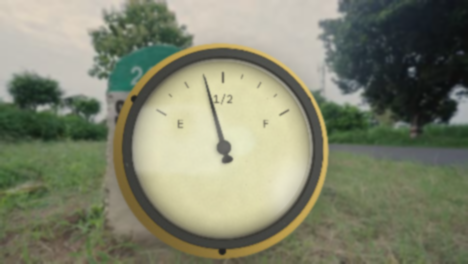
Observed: 0.375
